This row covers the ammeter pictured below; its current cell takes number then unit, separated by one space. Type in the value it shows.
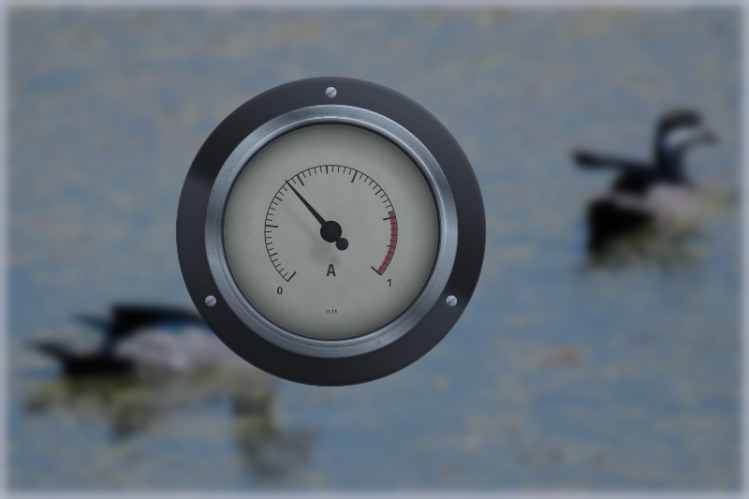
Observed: 0.36 A
